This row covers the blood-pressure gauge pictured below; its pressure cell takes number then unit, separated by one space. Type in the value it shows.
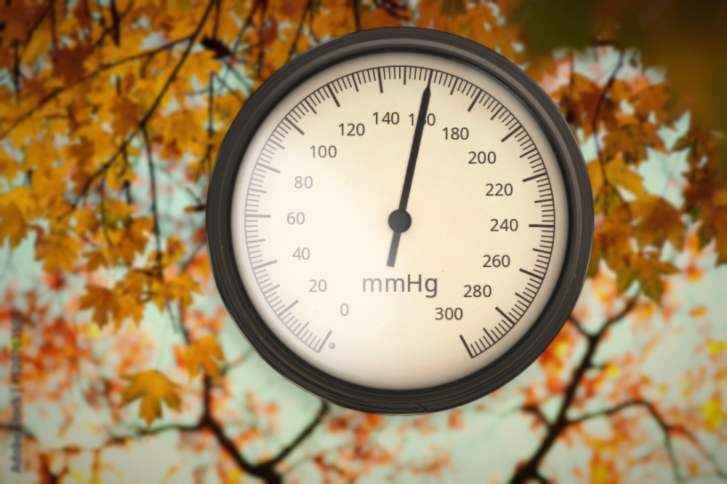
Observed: 160 mmHg
